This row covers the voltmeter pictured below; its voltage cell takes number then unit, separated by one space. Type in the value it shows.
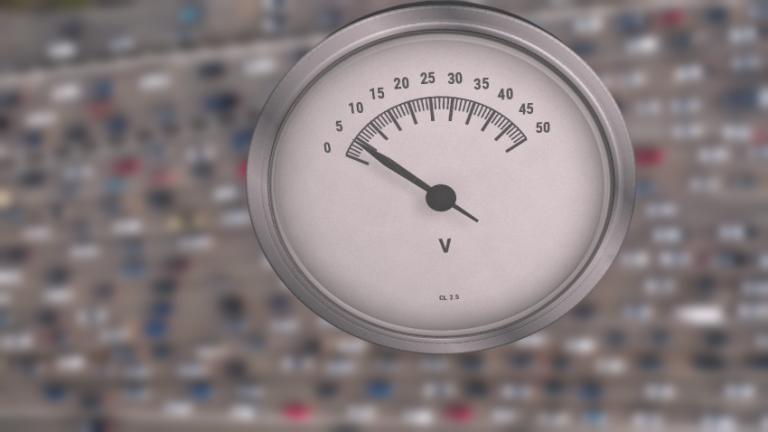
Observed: 5 V
